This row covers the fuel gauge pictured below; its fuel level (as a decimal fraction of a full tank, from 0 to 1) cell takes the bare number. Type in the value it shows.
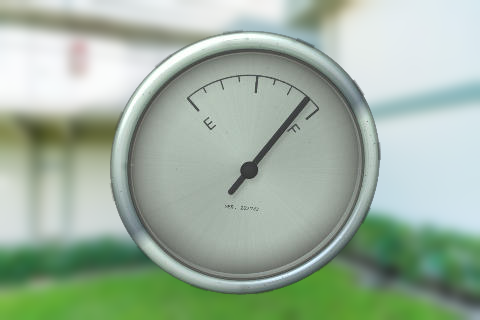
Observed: 0.875
